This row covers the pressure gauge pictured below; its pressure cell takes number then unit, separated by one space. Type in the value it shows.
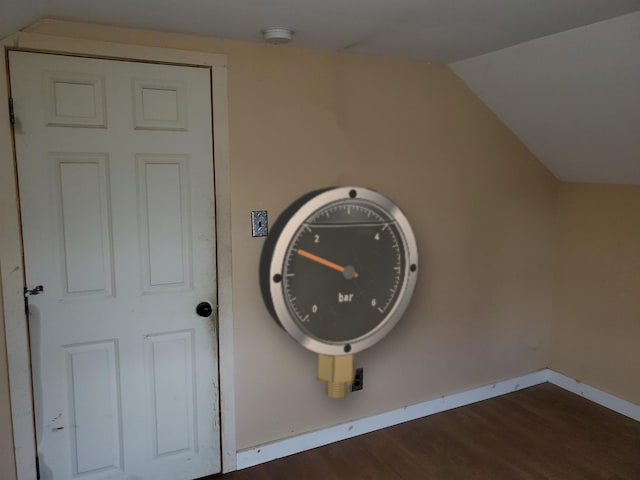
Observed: 1.5 bar
